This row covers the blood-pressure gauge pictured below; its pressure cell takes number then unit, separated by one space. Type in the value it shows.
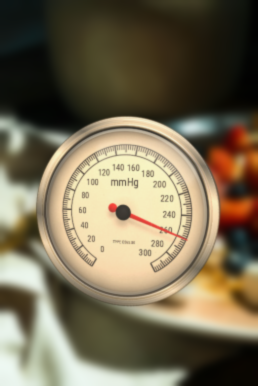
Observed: 260 mmHg
